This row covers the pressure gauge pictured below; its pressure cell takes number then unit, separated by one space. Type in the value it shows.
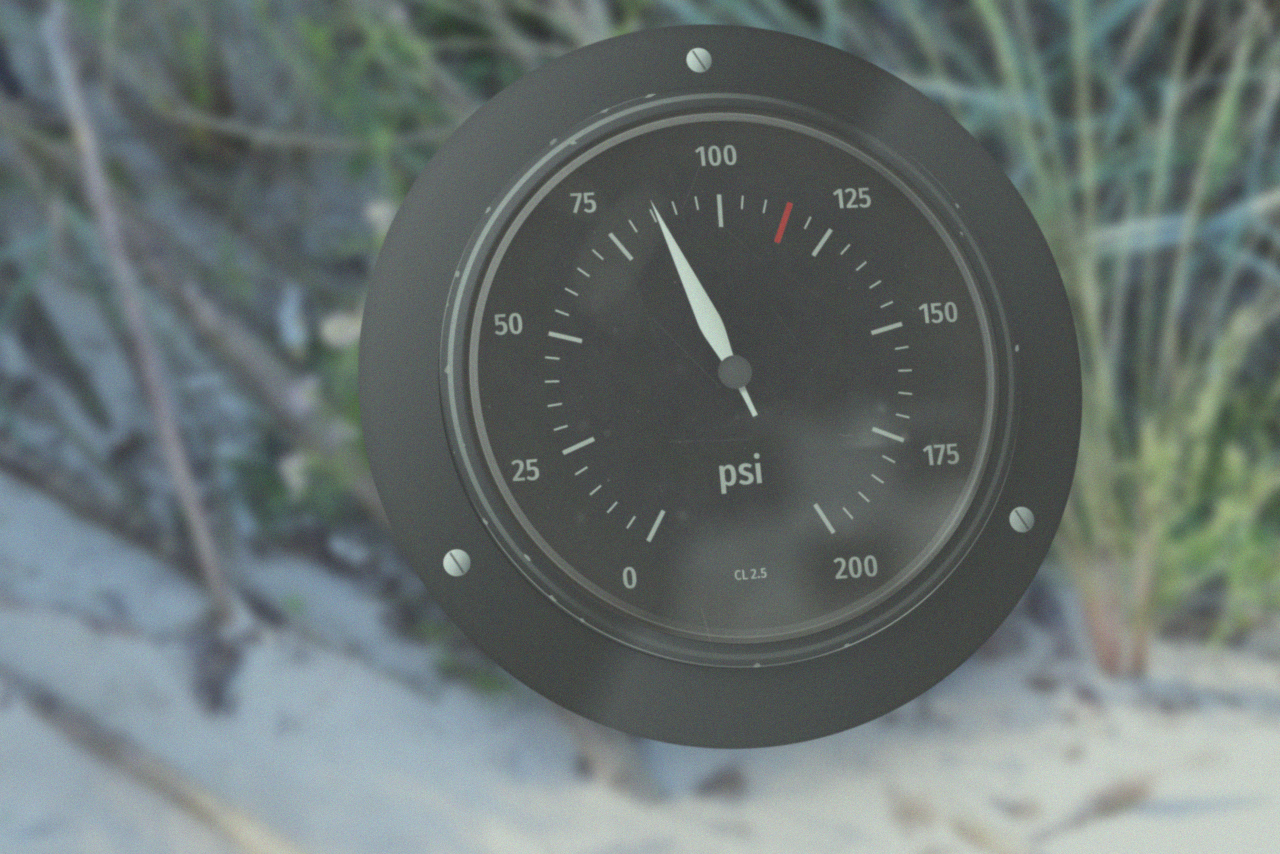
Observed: 85 psi
